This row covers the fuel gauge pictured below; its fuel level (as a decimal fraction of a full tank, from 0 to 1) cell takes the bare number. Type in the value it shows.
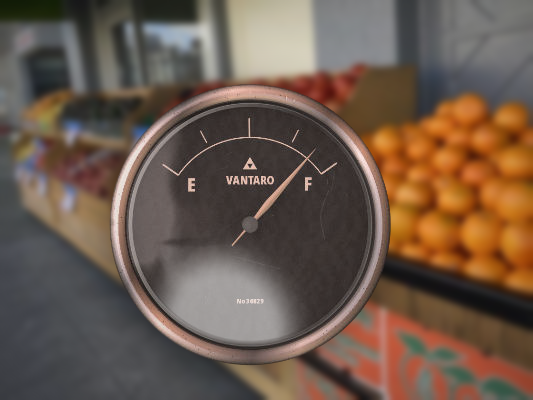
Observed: 0.875
